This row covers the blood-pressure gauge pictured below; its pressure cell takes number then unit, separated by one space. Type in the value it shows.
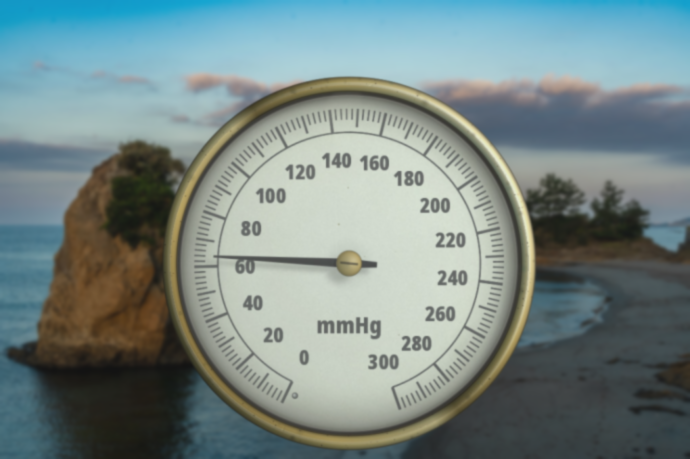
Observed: 64 mmHg
